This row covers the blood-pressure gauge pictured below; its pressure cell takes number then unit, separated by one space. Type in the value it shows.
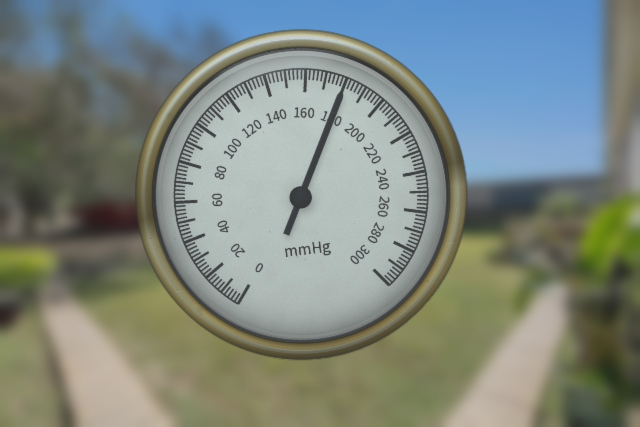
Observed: 180 mmHg
